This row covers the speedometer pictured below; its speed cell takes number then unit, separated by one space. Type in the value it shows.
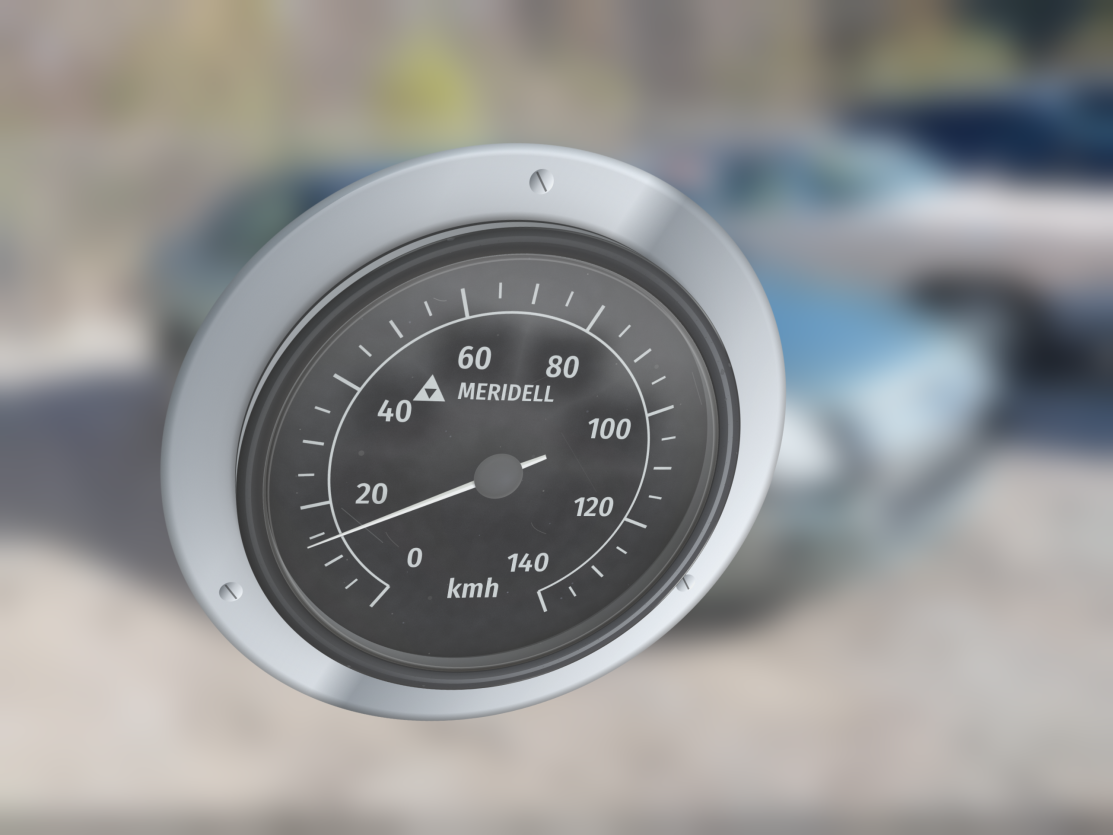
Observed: 15 km/h
